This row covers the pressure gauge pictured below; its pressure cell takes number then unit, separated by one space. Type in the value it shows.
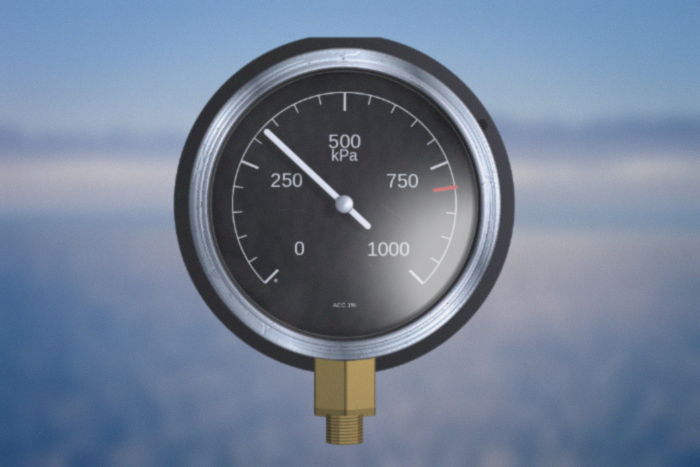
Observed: 325 kPa
